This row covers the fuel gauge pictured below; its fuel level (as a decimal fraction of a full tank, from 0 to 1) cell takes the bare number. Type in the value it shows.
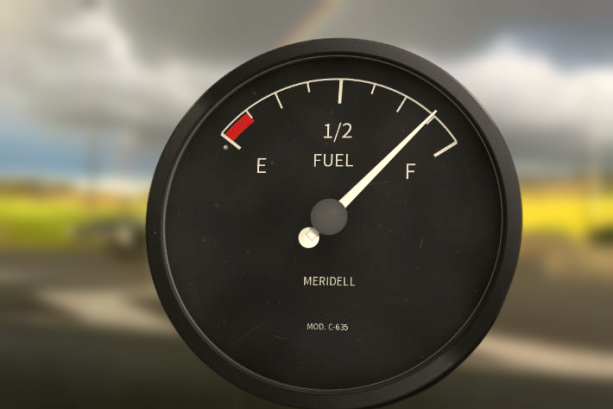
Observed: 0.875
